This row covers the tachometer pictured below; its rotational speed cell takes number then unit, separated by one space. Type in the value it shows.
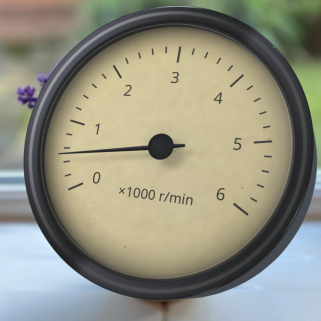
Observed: 500 rpm
